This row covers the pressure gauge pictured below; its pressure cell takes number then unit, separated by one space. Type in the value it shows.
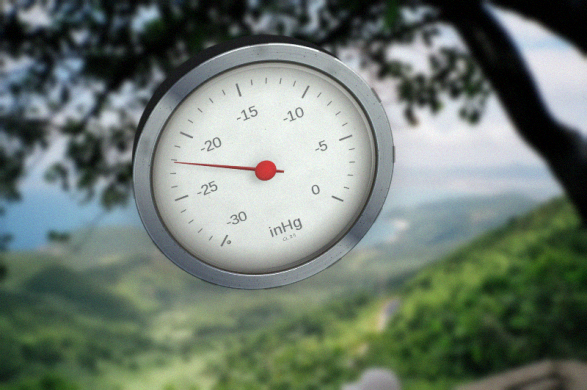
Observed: -22 inHg
